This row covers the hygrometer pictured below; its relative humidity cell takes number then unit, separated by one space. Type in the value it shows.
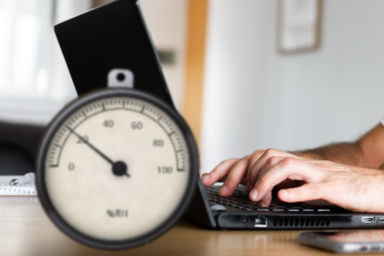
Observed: 20 %
